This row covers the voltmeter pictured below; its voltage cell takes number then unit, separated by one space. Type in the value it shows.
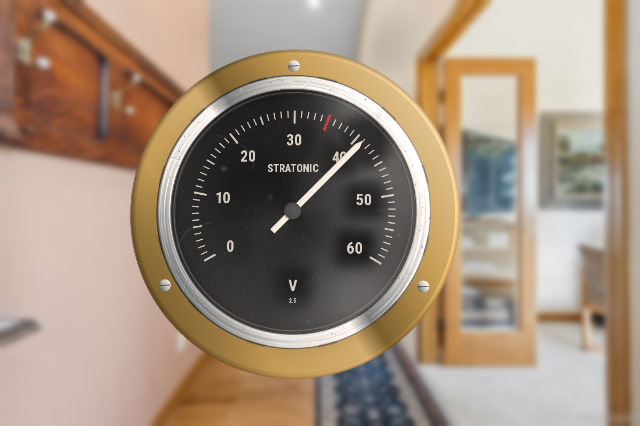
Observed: 41 V
